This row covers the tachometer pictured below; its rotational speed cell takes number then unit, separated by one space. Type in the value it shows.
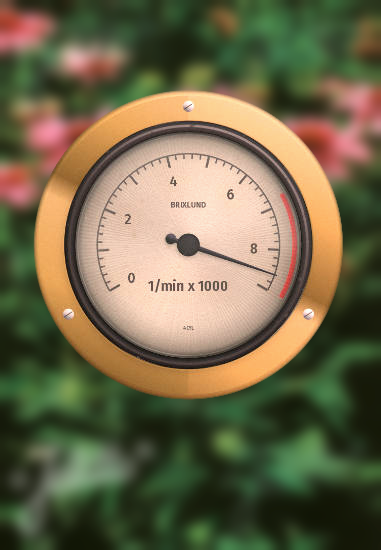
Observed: 8600 rpm
